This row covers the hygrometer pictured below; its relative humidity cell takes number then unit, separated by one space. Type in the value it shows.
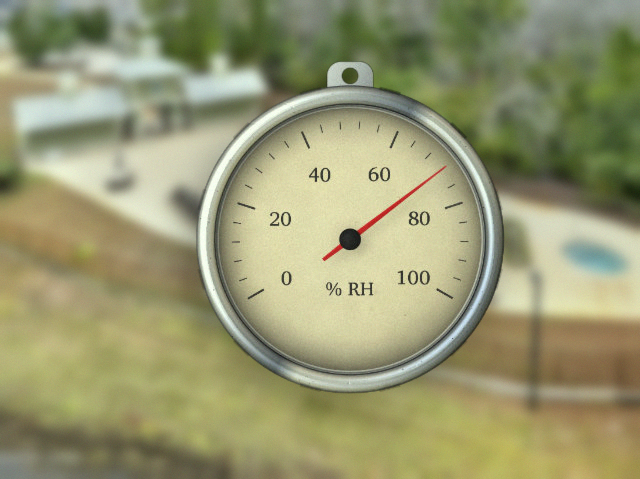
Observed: 72 %
